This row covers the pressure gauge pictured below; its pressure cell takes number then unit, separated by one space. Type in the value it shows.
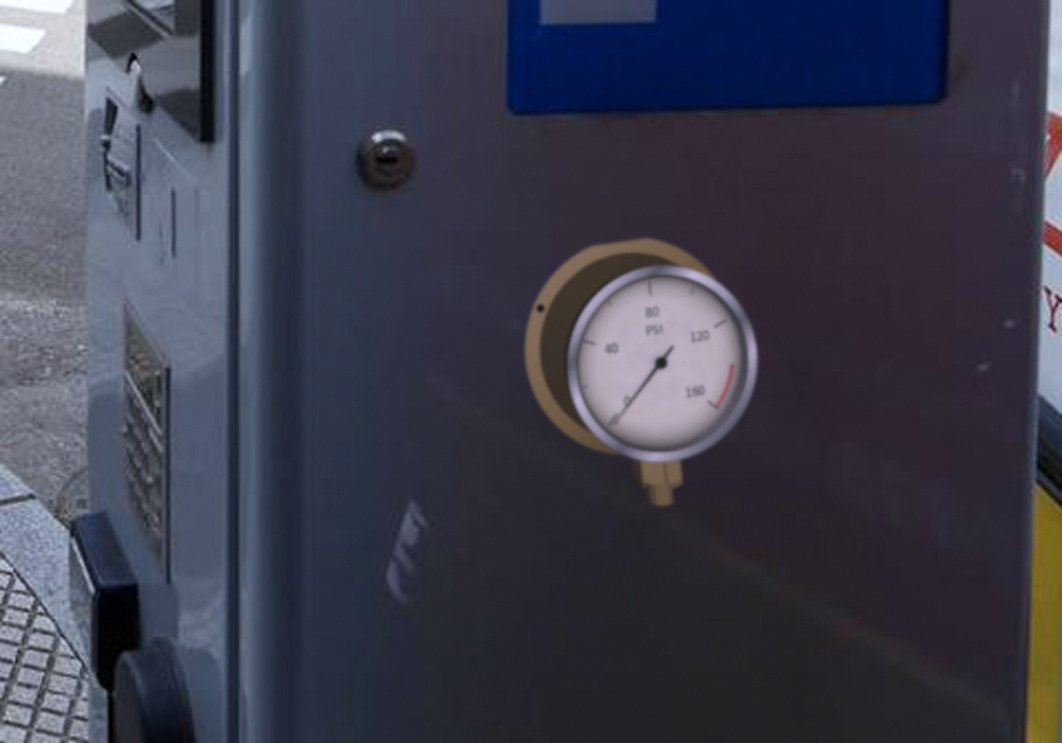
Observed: 0 psi
